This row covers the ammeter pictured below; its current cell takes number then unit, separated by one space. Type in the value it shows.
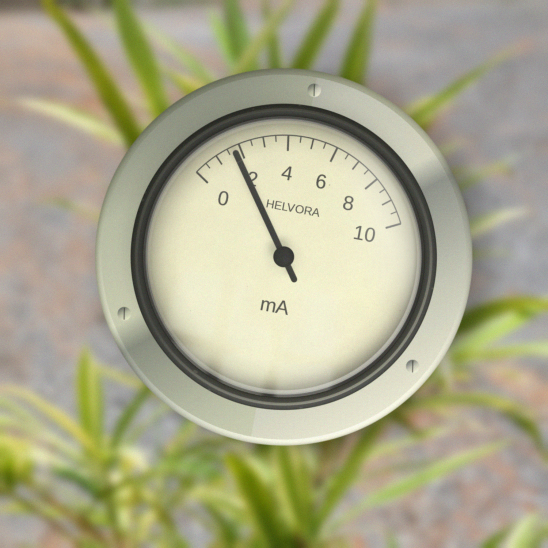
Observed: 1.75 mA
